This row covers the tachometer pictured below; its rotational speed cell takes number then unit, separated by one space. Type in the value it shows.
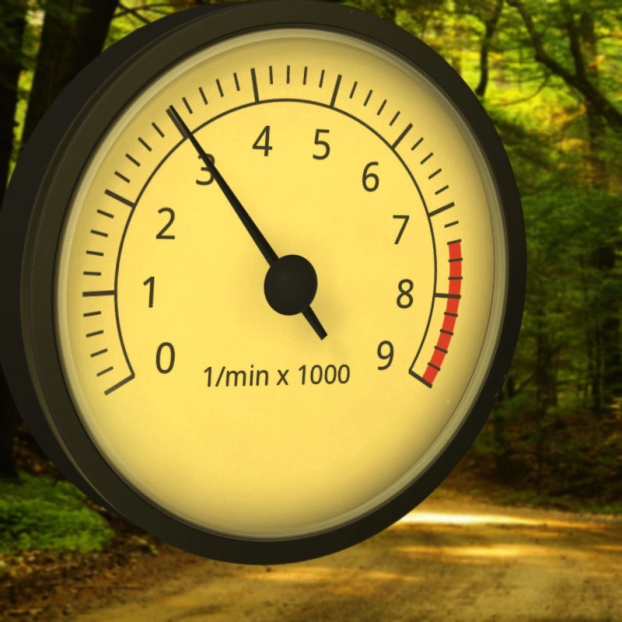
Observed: 3000 rpm
